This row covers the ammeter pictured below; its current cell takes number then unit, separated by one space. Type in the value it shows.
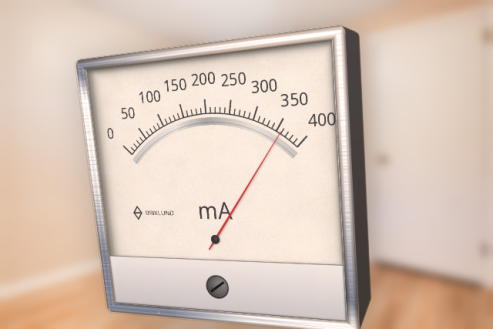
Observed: 360 mA
